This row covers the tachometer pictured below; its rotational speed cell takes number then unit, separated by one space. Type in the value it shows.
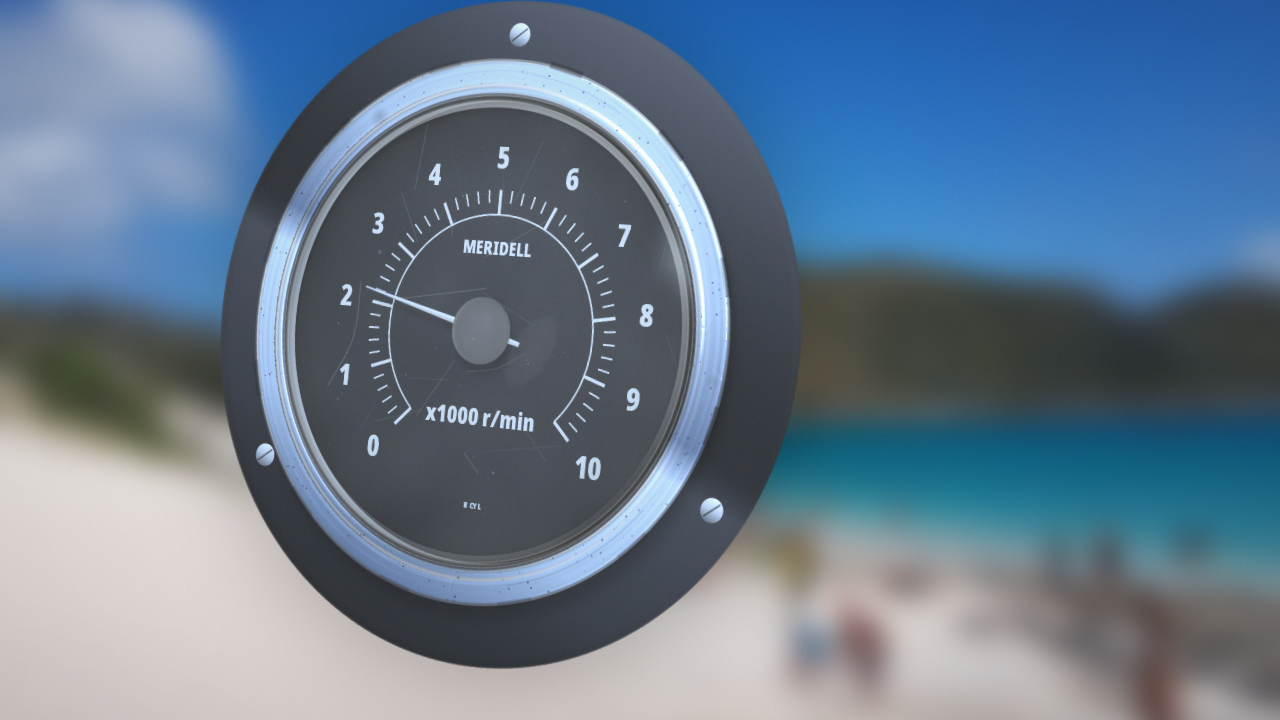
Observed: 2200 rpm
